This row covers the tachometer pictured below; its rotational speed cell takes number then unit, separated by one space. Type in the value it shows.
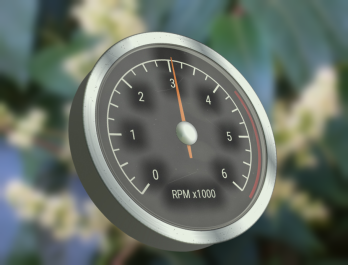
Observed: 3000 rpm
